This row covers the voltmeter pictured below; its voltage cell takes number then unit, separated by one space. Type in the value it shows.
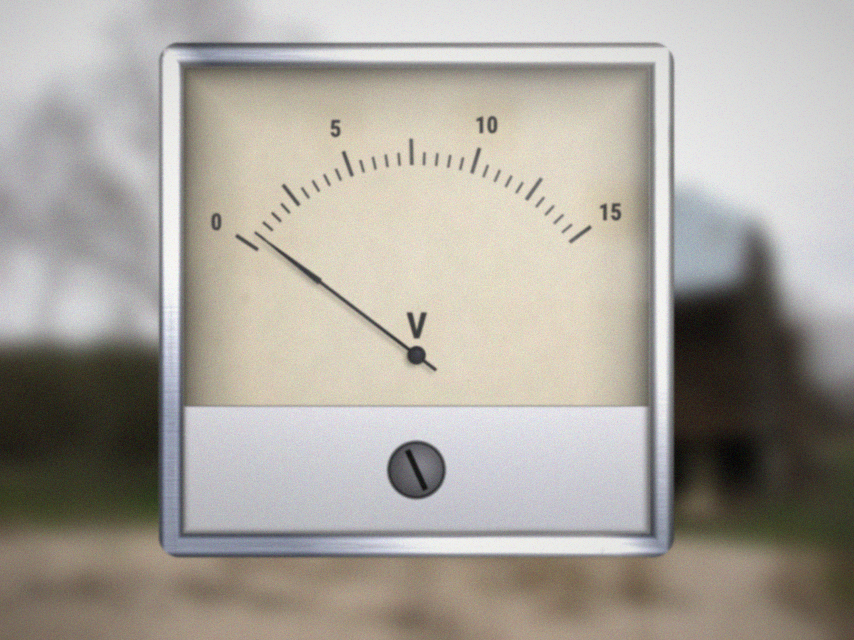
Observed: 0.5 V
